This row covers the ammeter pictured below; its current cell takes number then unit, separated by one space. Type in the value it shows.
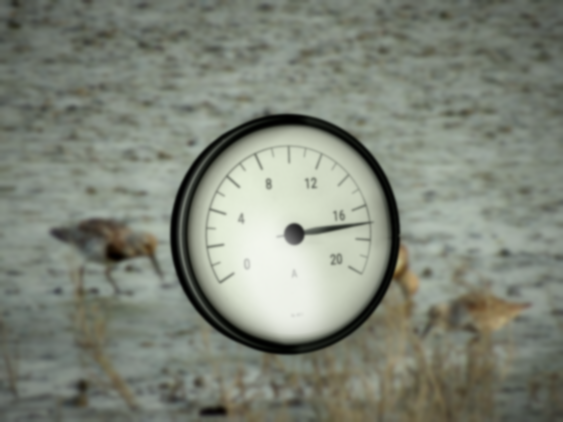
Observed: 17 A
